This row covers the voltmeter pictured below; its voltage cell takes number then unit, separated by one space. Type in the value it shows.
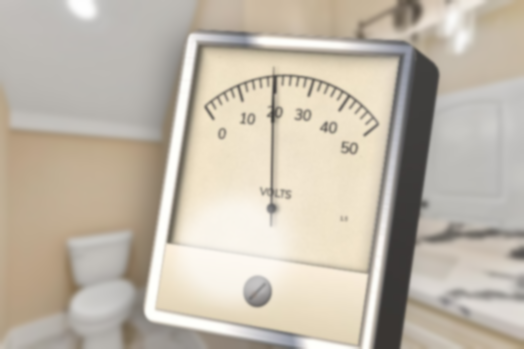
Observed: 20 V
